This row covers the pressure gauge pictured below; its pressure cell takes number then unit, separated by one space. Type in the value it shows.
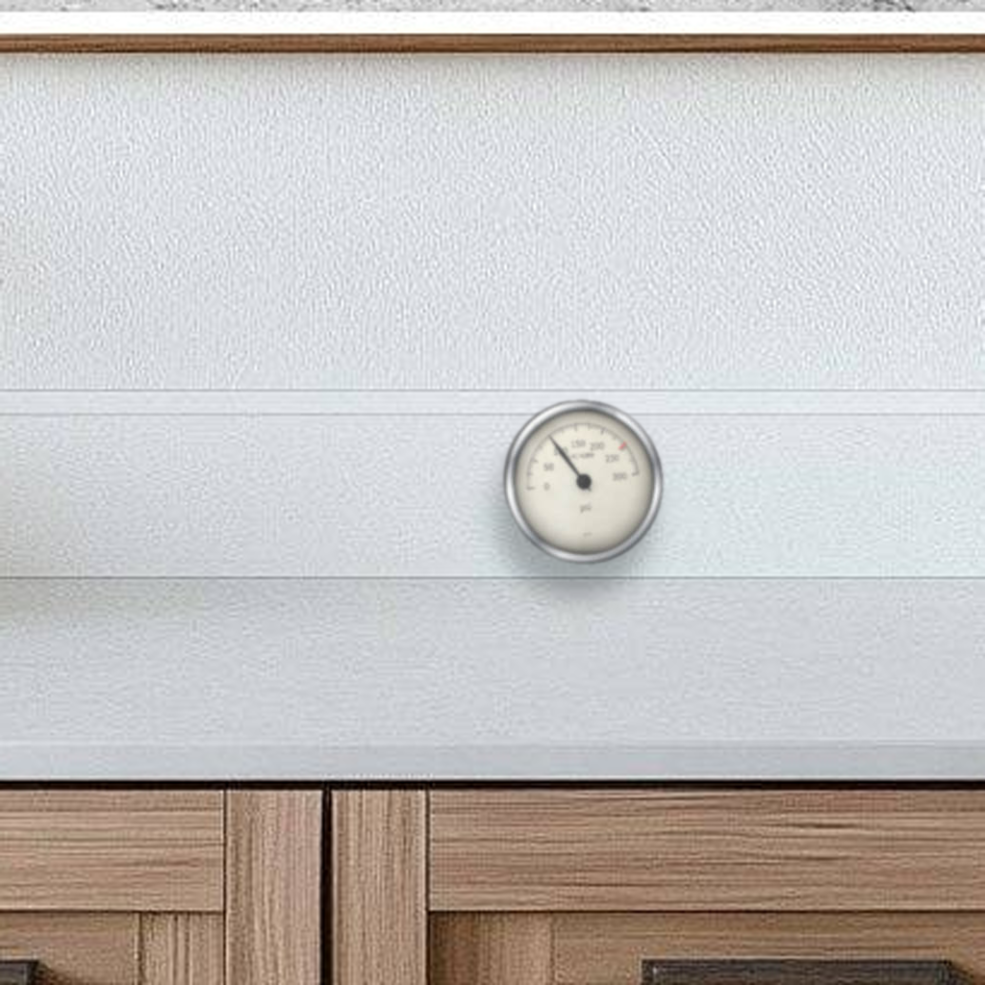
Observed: 100 psi
